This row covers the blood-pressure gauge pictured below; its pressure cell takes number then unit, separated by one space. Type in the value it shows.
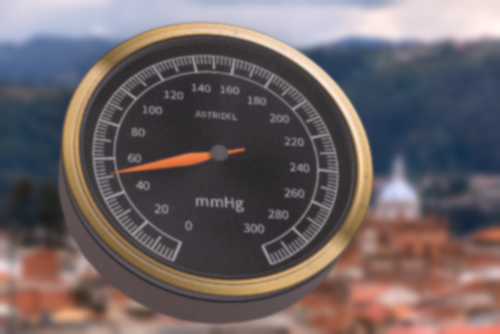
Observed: 50 mmHg
